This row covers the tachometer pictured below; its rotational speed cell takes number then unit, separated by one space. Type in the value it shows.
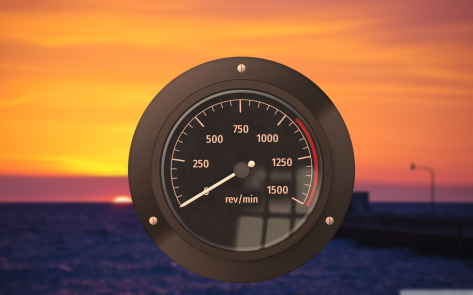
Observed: 0 rpm
